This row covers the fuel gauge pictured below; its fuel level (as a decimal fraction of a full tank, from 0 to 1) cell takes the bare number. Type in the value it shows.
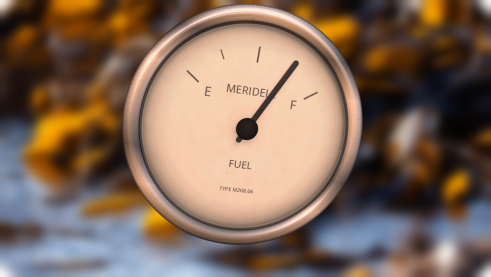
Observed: 0.75
